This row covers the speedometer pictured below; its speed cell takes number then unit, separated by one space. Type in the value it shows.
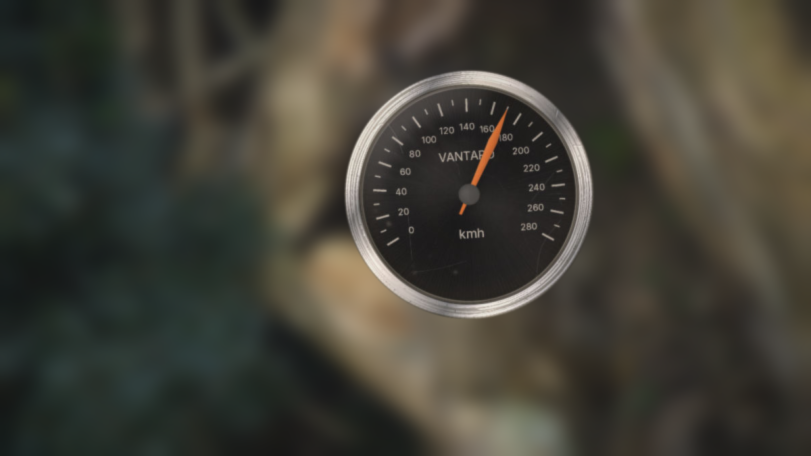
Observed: 170 km/h
